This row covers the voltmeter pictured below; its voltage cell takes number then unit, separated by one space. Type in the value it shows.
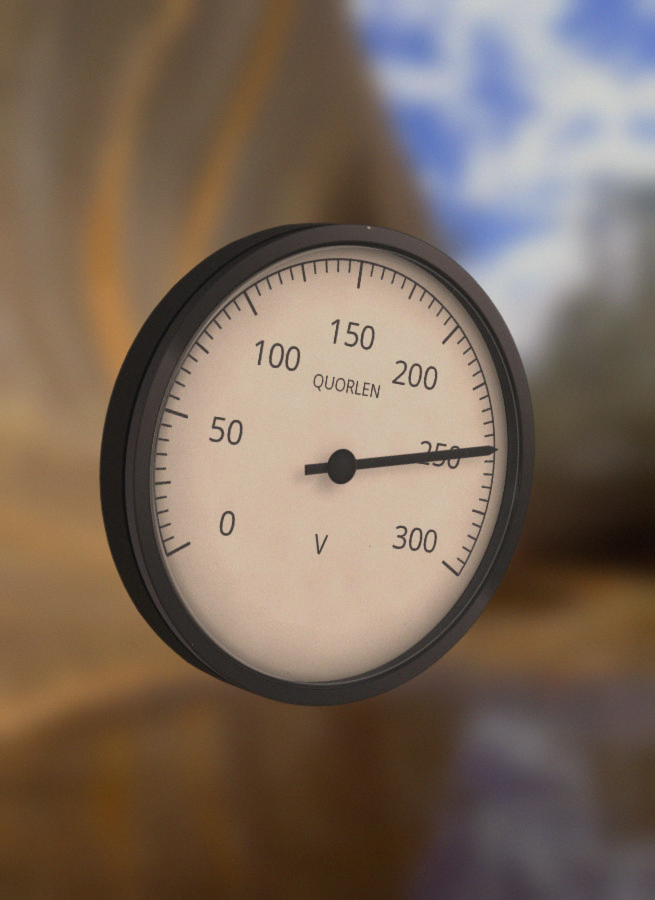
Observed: 250 V
